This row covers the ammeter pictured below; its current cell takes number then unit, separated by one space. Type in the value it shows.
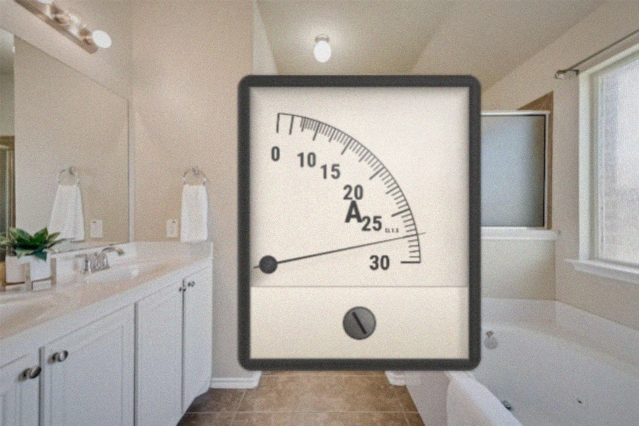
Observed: 27.5 A
